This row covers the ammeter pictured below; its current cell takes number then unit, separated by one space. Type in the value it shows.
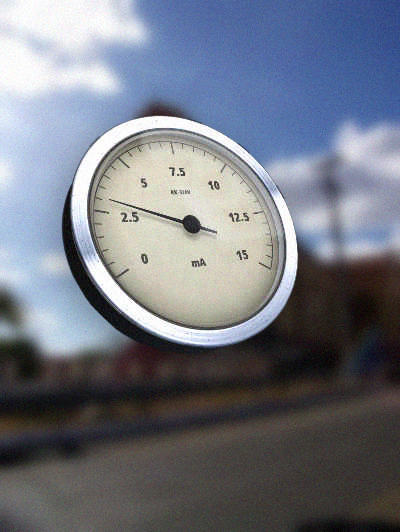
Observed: 3 mA
